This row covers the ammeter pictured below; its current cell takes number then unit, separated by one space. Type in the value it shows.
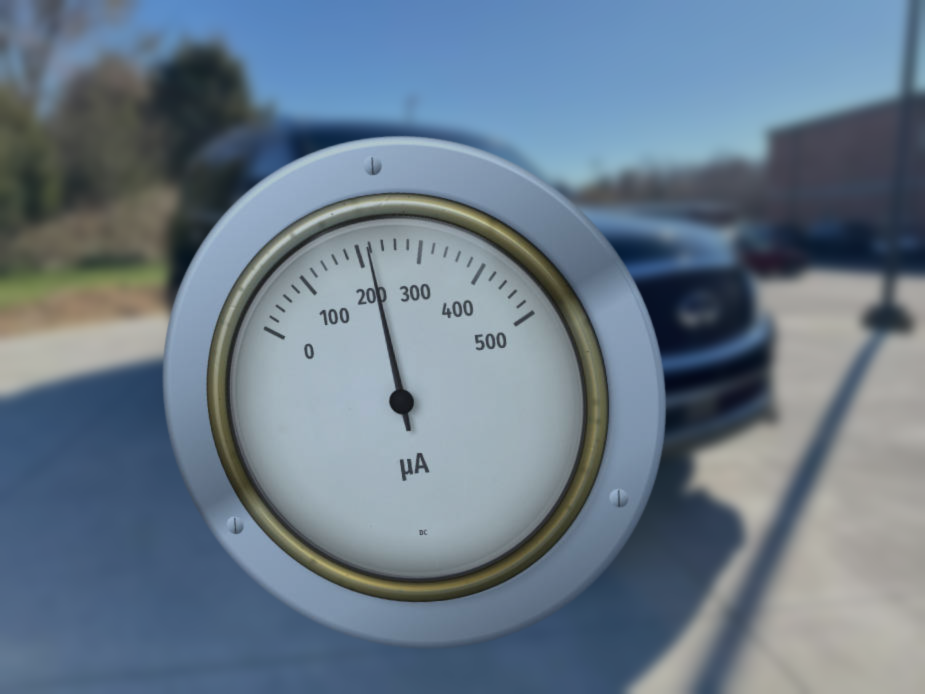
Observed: 220 µA
